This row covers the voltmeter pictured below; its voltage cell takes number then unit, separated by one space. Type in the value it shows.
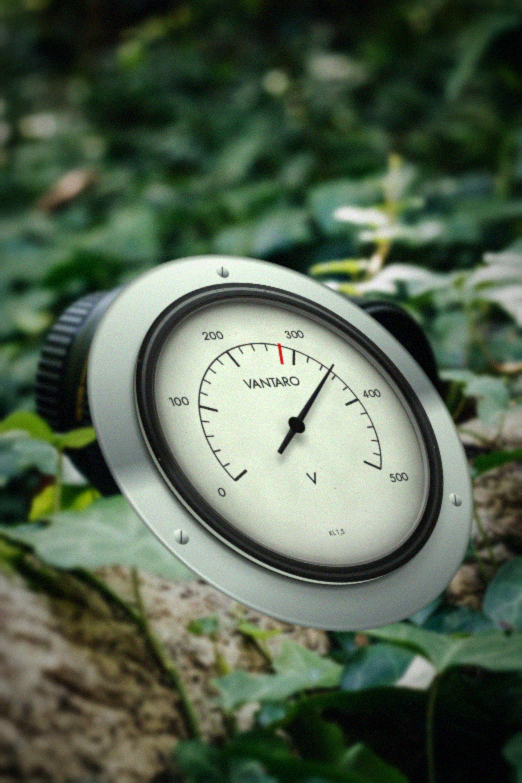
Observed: 350 V
